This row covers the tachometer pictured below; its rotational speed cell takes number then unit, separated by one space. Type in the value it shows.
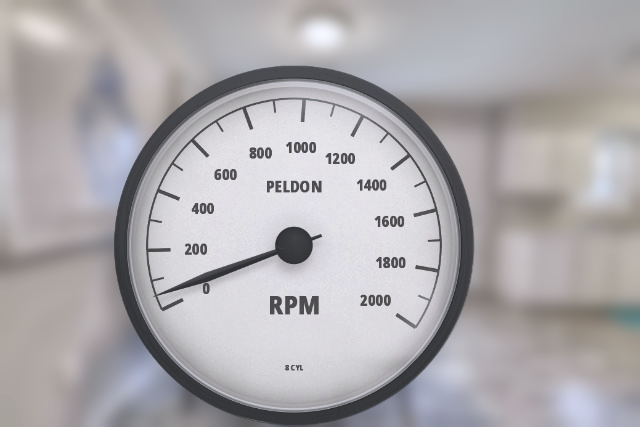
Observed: 50 rpm
